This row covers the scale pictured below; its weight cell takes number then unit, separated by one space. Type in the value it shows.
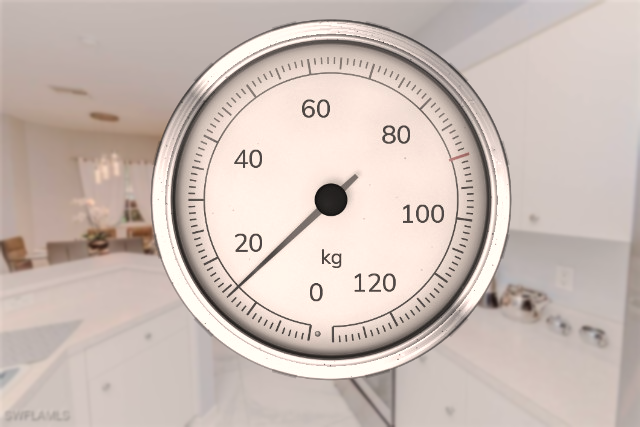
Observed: 14 kg
